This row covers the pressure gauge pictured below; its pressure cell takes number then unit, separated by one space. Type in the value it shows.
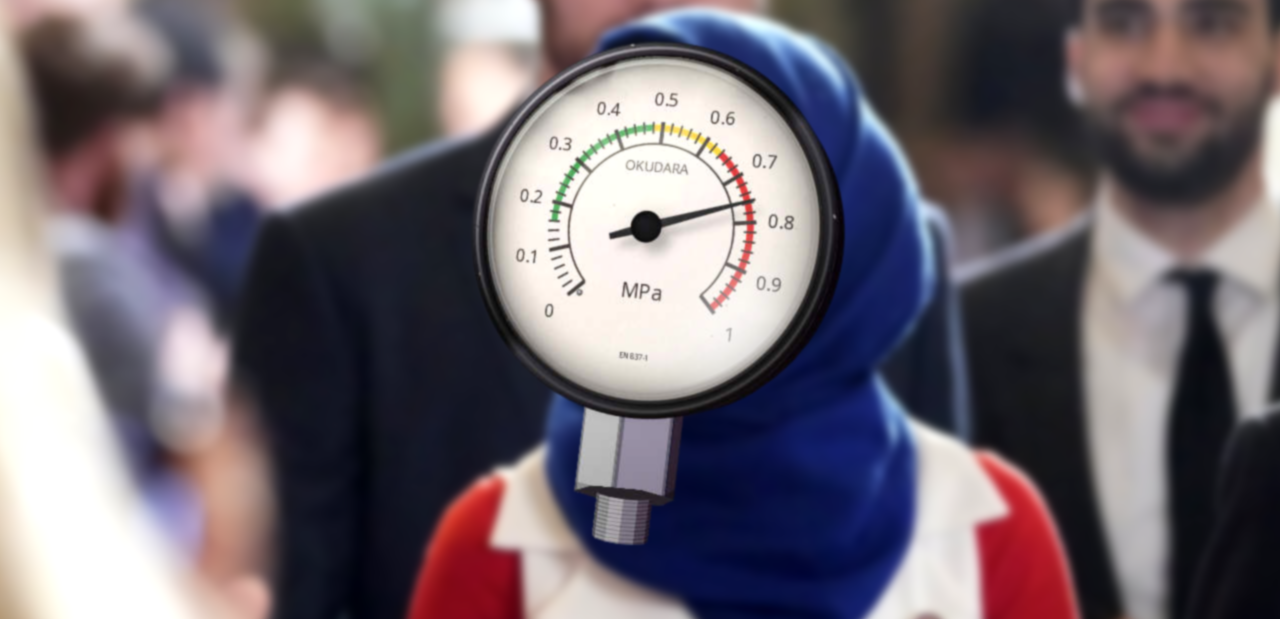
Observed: 0.76 MPa
